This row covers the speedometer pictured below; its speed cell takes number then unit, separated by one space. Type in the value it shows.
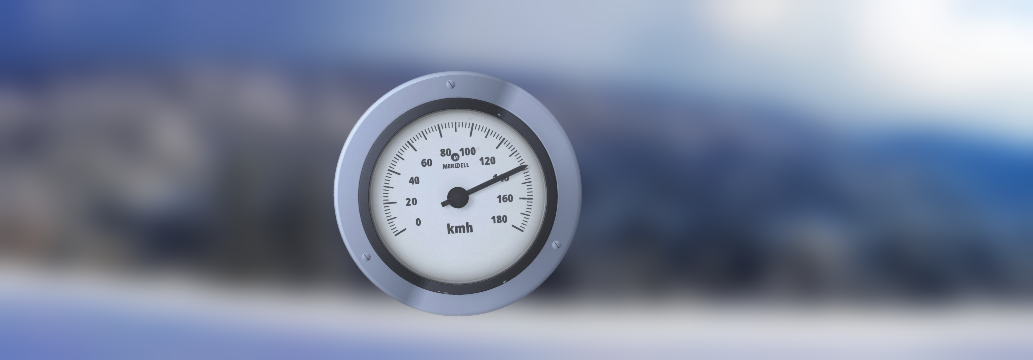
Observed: 140 km/h
